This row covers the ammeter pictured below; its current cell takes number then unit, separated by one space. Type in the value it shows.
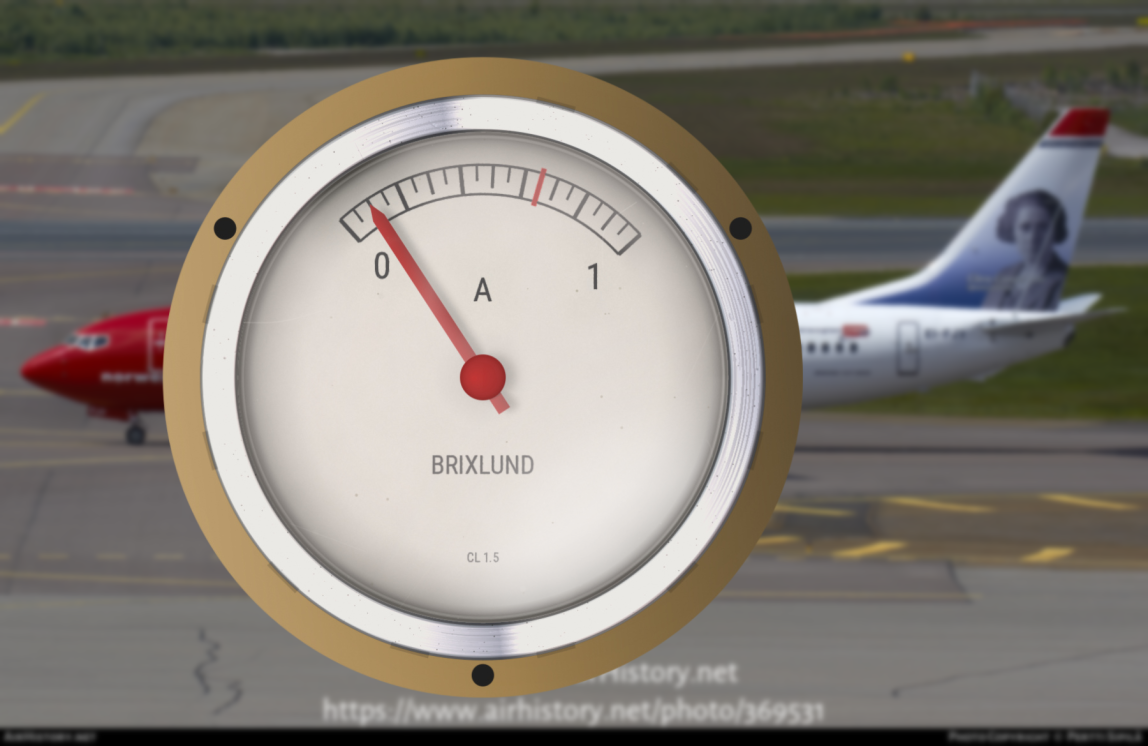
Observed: 0.1 A
